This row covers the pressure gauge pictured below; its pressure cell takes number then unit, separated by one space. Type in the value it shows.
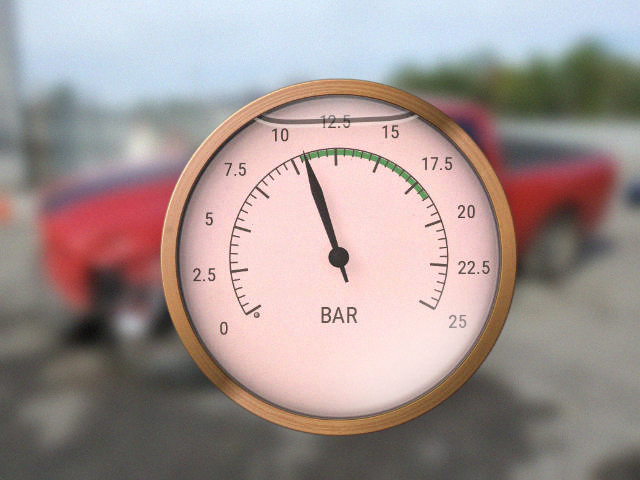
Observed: 10.75 bar
